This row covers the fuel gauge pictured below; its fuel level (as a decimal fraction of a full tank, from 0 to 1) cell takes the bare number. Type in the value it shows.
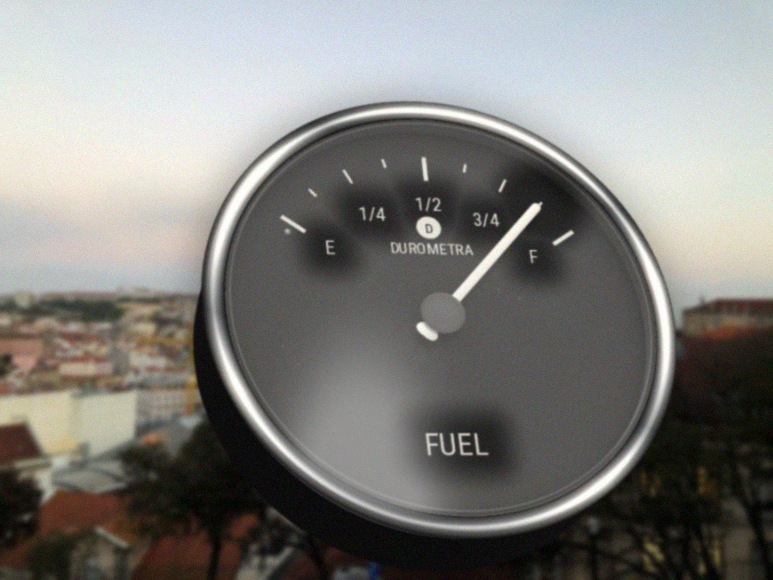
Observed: 0.875
